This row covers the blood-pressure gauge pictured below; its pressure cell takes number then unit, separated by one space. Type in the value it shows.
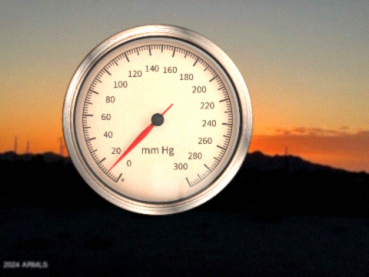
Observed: 10 mmHg
